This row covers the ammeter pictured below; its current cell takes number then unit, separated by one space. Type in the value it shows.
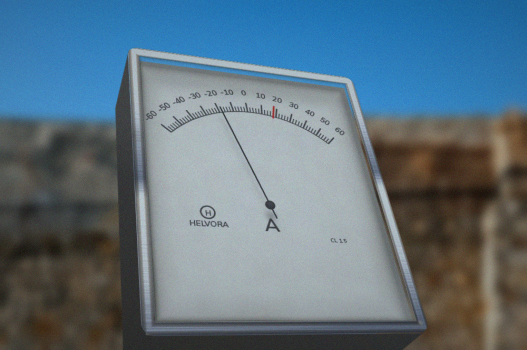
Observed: -20 A
